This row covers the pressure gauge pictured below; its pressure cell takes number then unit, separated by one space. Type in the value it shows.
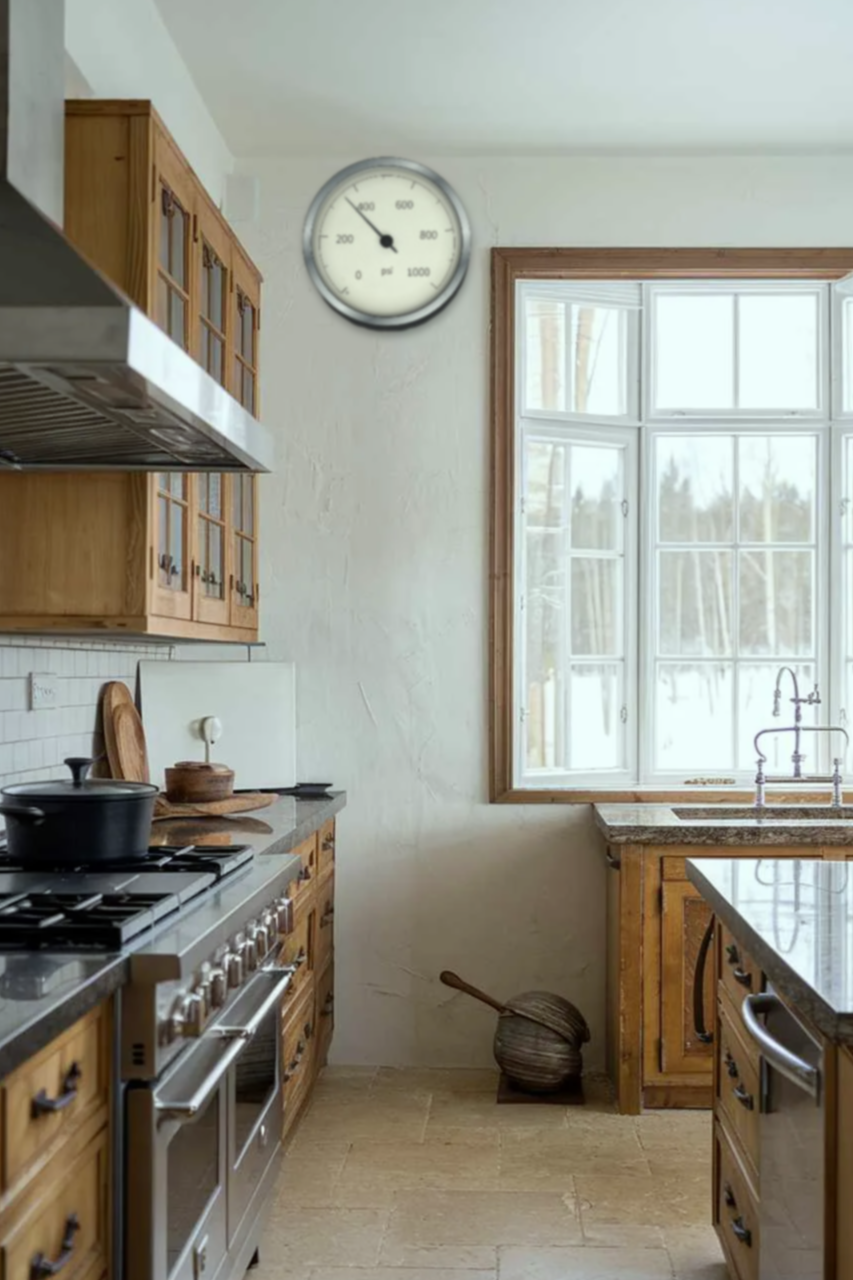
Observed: 350 psi
